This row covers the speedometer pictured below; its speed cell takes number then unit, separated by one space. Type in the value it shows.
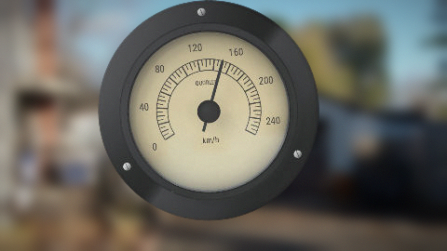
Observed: 150 km/h
